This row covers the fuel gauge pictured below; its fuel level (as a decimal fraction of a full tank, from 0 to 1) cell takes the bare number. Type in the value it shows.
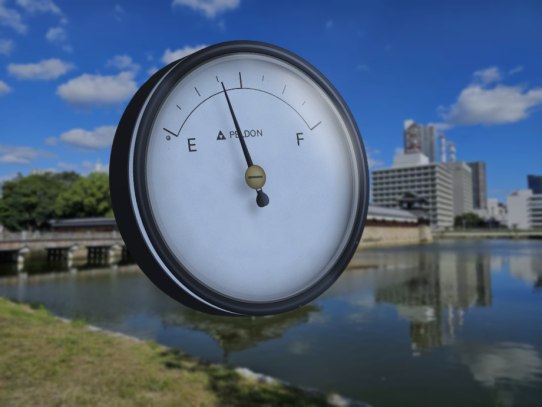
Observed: 0.375
